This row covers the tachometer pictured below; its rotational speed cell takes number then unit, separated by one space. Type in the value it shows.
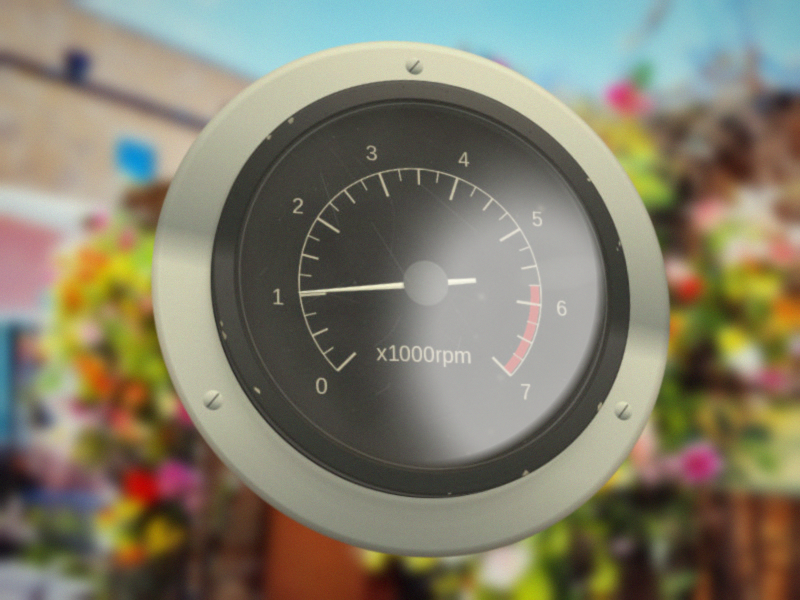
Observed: 1000 rpm
